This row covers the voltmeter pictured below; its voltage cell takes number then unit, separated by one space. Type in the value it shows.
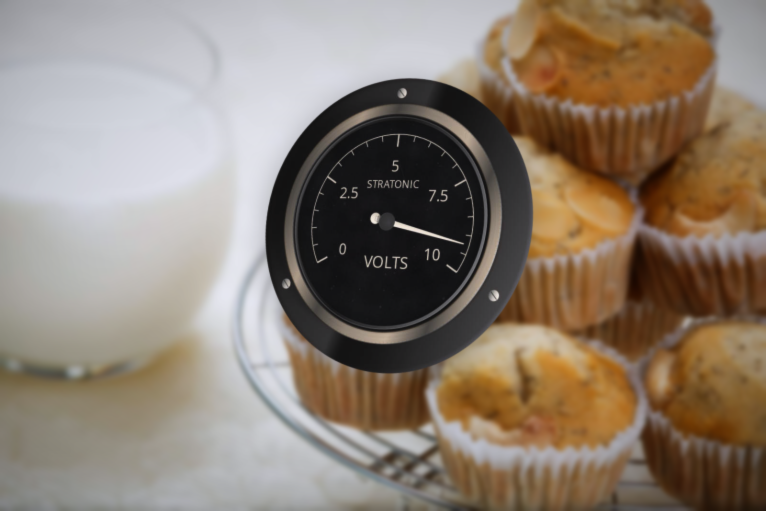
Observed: 9.25 V
